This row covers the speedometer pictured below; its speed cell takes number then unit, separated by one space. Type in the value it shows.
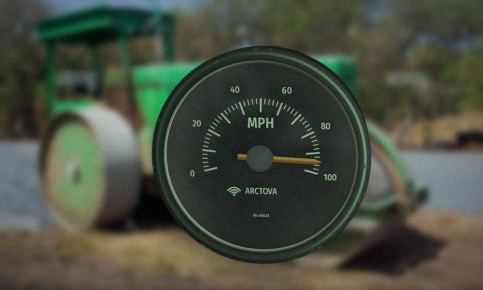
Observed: 94 mph
